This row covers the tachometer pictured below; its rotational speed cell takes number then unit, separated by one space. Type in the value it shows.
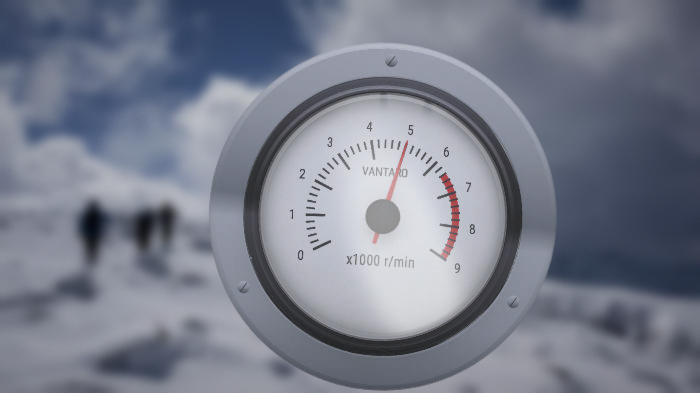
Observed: 5000 rpm
